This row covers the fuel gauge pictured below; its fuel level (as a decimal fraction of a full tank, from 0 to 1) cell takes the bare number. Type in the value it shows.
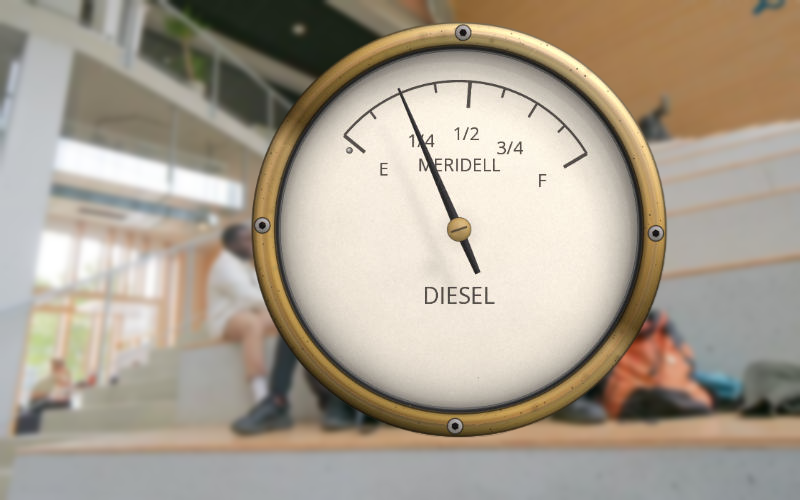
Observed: 0.25
